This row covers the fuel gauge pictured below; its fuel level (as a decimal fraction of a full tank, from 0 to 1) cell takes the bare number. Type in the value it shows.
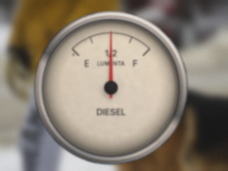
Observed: 0.5
